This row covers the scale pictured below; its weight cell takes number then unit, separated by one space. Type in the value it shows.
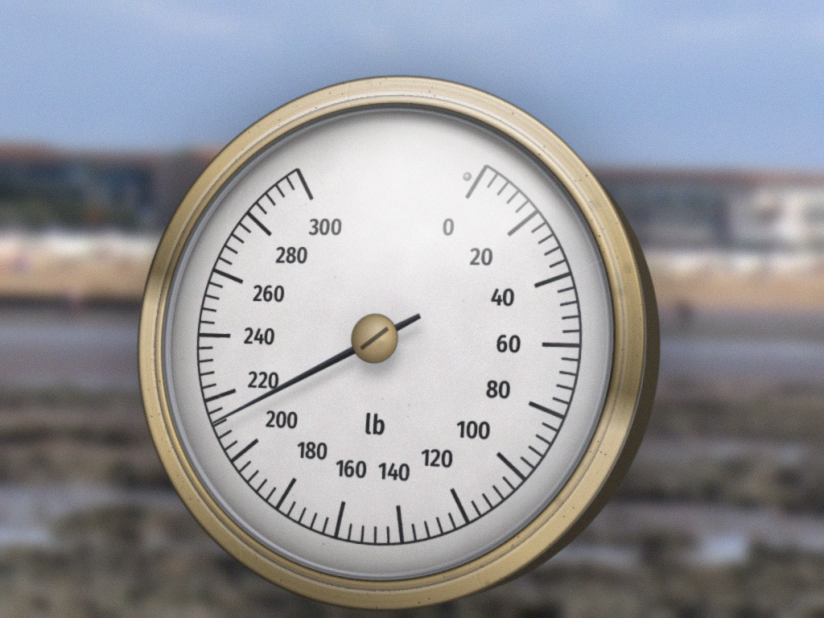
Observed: 212 lb
